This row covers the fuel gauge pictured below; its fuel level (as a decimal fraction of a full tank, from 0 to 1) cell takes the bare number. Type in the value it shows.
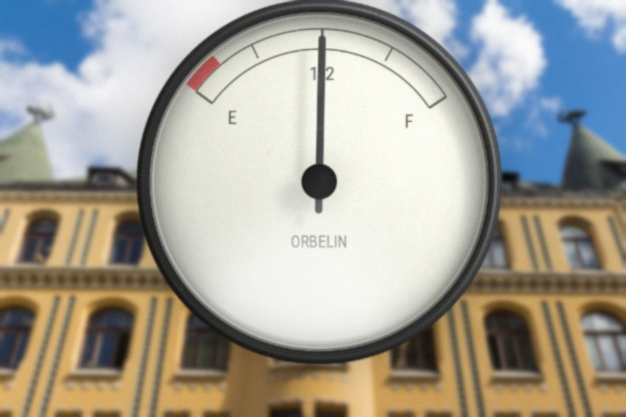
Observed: 0.5
